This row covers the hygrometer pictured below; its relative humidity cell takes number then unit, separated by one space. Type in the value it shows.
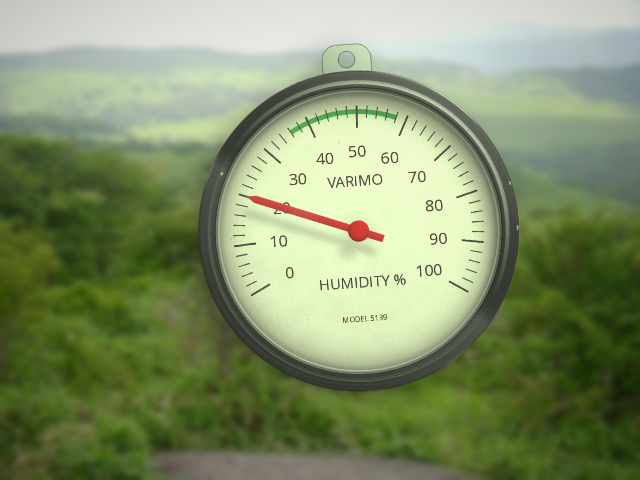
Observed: 20 %
